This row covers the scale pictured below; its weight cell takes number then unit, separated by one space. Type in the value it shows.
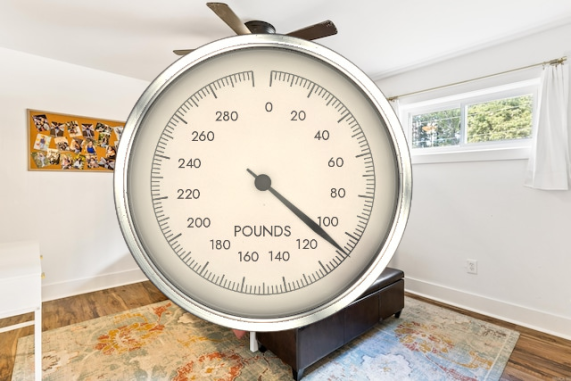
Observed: 108 lb
